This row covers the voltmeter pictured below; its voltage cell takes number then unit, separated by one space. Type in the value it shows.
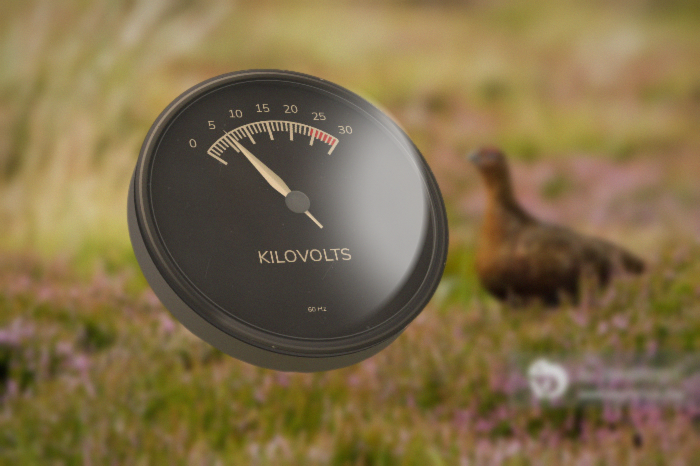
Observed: 5 kV
